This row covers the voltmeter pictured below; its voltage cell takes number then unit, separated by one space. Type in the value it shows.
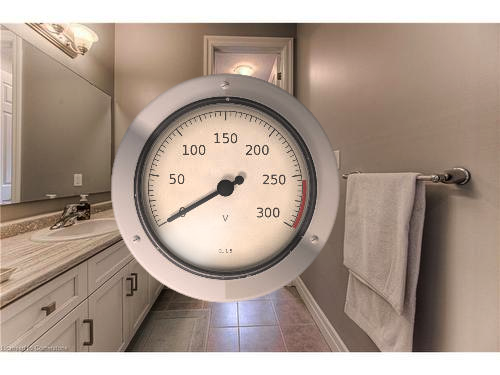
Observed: 0 V
